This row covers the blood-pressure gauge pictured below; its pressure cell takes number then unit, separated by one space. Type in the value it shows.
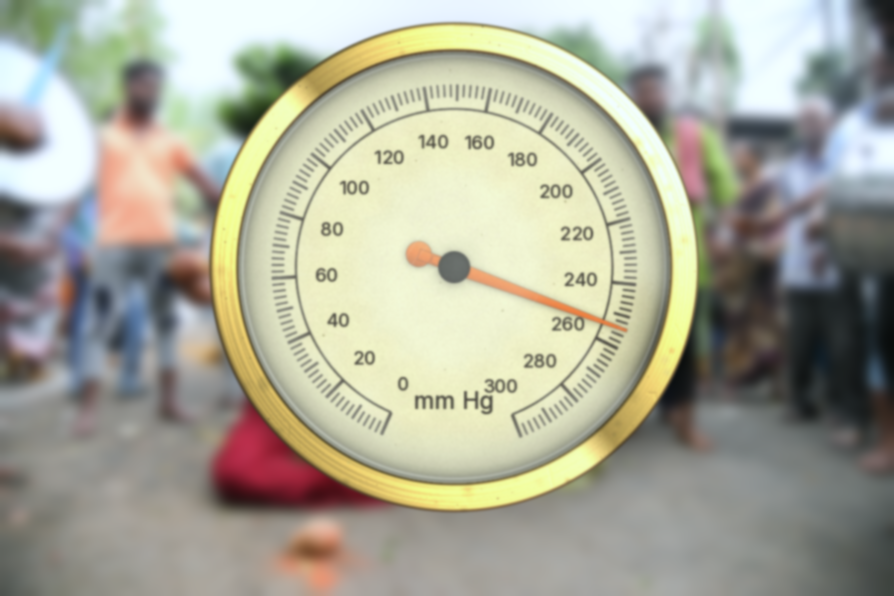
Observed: 254 mmHg
